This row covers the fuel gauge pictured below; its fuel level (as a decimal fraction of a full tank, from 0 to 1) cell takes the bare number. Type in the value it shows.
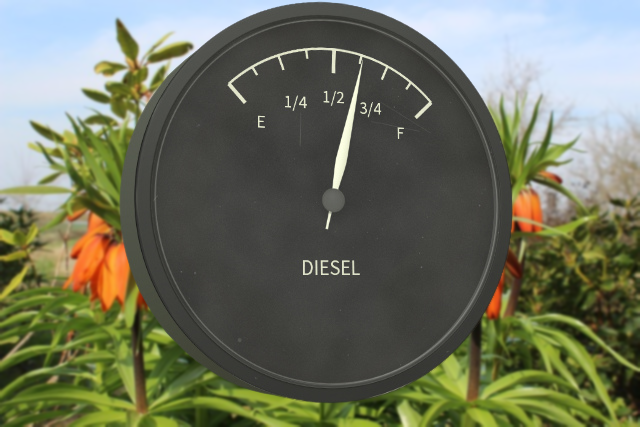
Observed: 0.625
